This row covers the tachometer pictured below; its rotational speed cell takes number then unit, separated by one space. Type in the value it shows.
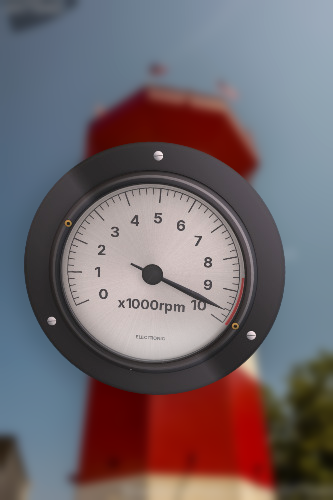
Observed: 9600 rpm
